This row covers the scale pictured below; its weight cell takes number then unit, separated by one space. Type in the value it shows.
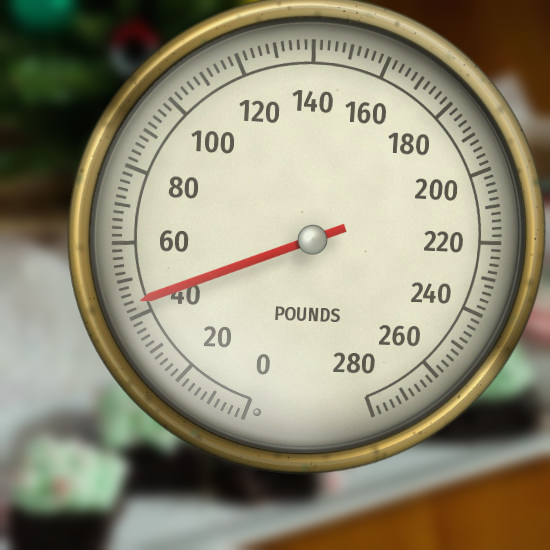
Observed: 44 lb
